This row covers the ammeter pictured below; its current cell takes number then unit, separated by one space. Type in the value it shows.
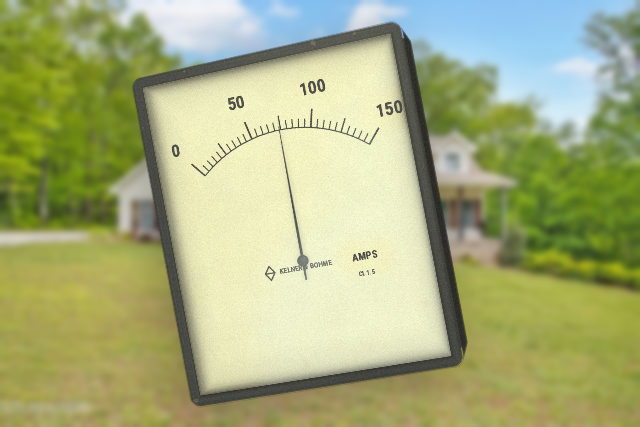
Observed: 75 A
